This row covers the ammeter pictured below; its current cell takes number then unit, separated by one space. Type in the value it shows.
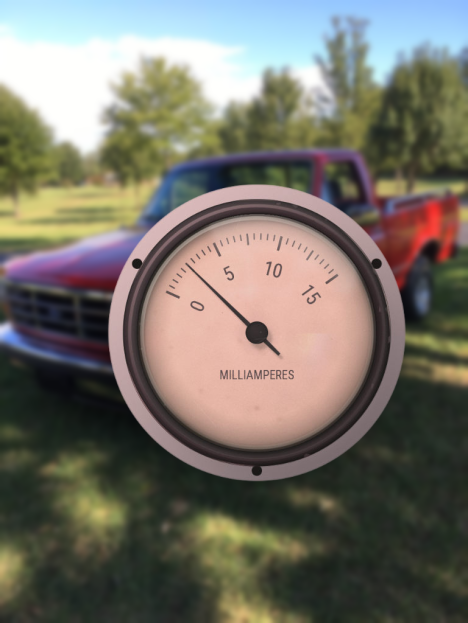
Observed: 2.5 mA
